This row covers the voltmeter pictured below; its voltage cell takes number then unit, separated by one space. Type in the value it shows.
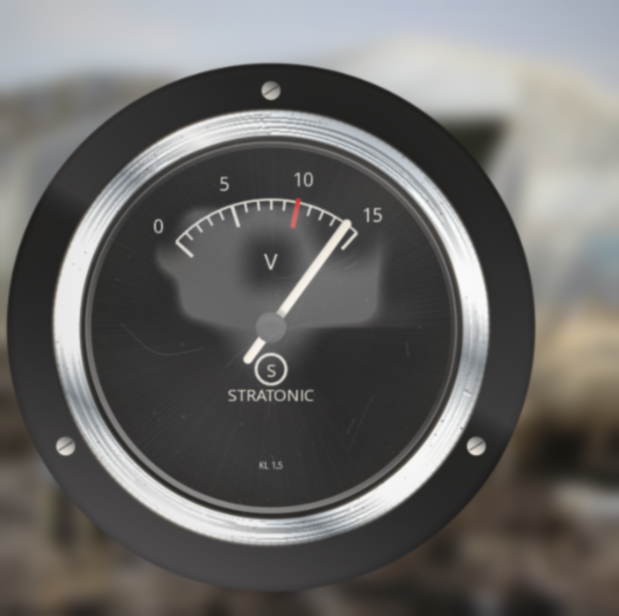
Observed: 14 V
